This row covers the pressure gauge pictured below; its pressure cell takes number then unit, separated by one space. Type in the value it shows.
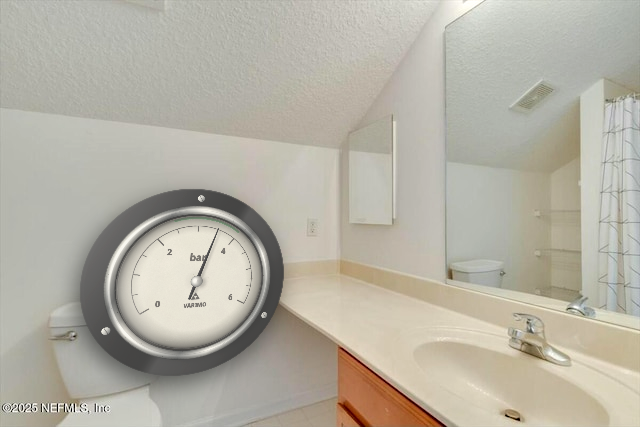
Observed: 3.5 bar
